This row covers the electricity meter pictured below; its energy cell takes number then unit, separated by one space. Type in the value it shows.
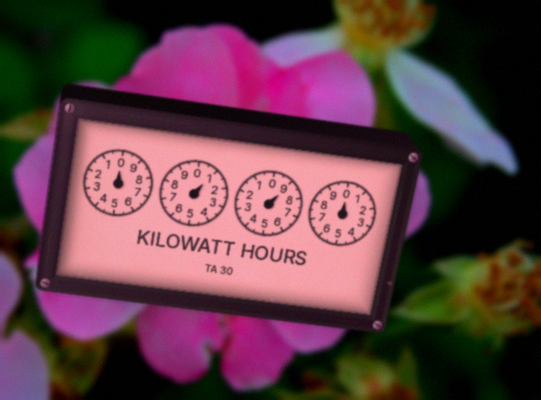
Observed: 90 kWh
